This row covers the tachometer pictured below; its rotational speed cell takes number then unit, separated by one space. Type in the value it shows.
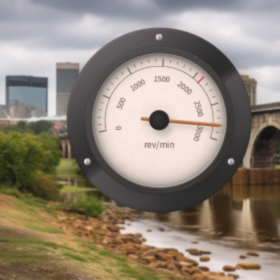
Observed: 2800 rpm
